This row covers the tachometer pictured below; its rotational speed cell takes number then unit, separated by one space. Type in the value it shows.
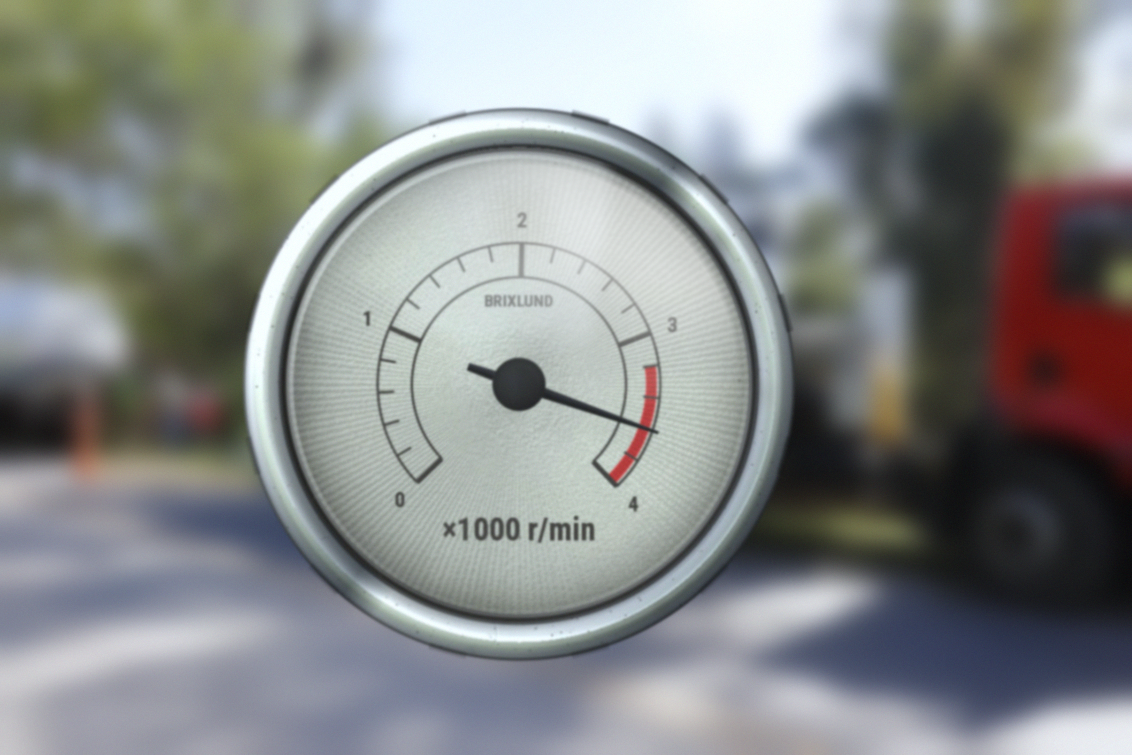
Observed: 3600 rpm
